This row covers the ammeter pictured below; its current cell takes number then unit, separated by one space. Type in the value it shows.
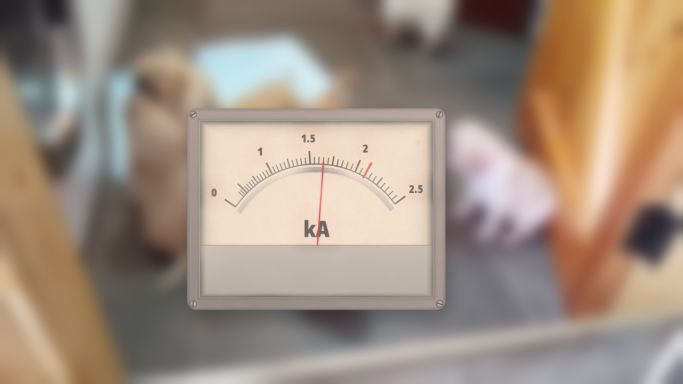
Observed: 1.65 kA
